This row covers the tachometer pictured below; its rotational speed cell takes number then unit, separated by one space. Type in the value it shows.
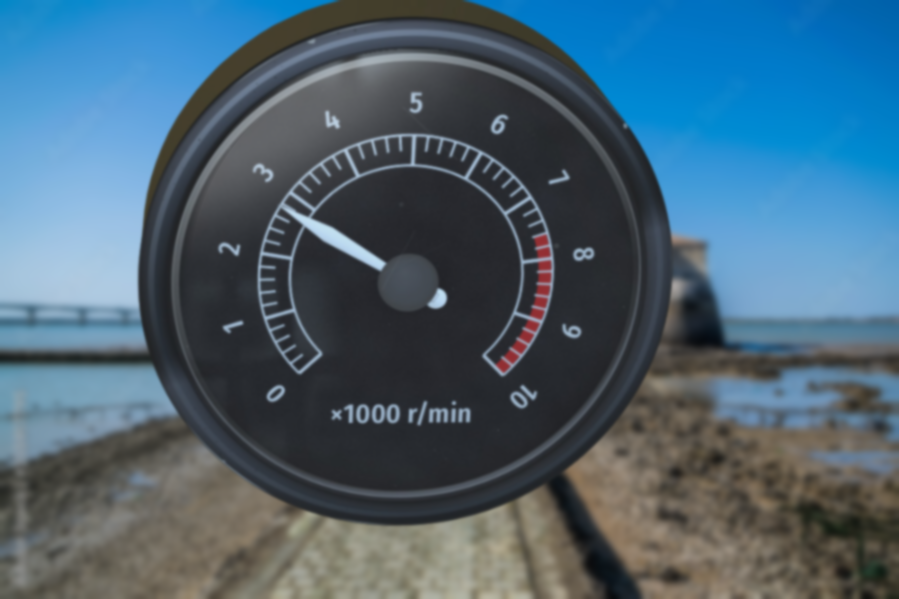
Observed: 2800 rpm
